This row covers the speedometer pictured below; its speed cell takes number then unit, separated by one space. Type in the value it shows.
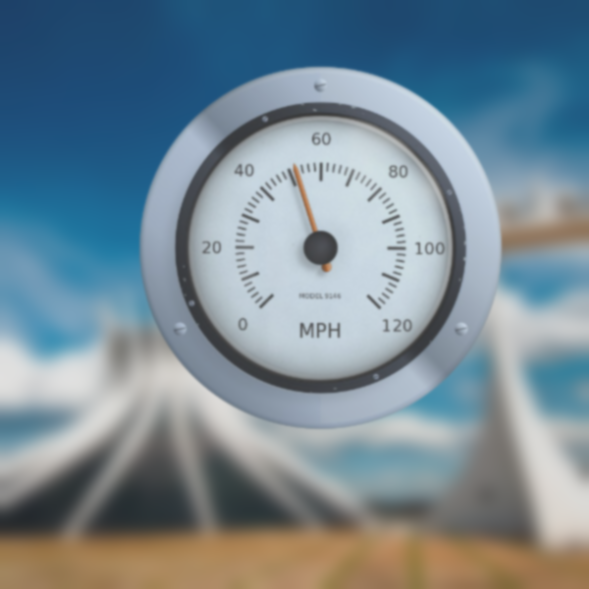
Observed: 52 mph
